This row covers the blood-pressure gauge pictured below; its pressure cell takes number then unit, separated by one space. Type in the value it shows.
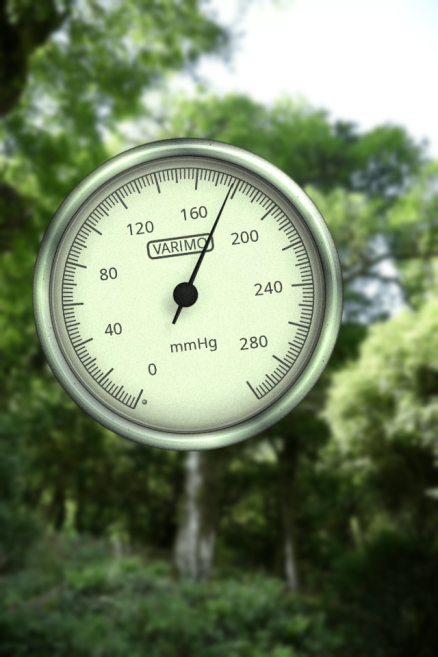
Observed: 178 mmHg
